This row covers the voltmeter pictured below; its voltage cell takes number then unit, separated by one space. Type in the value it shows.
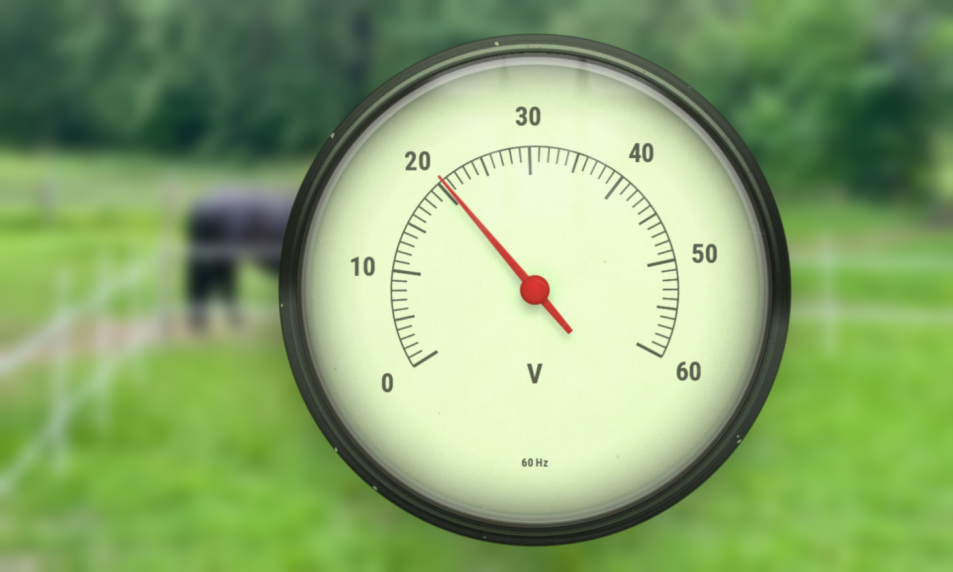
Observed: 20.5 V
